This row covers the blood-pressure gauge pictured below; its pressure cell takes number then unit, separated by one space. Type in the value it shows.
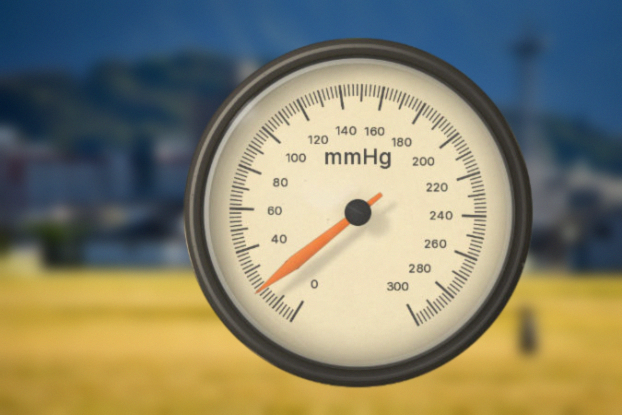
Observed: 20 mmHg
